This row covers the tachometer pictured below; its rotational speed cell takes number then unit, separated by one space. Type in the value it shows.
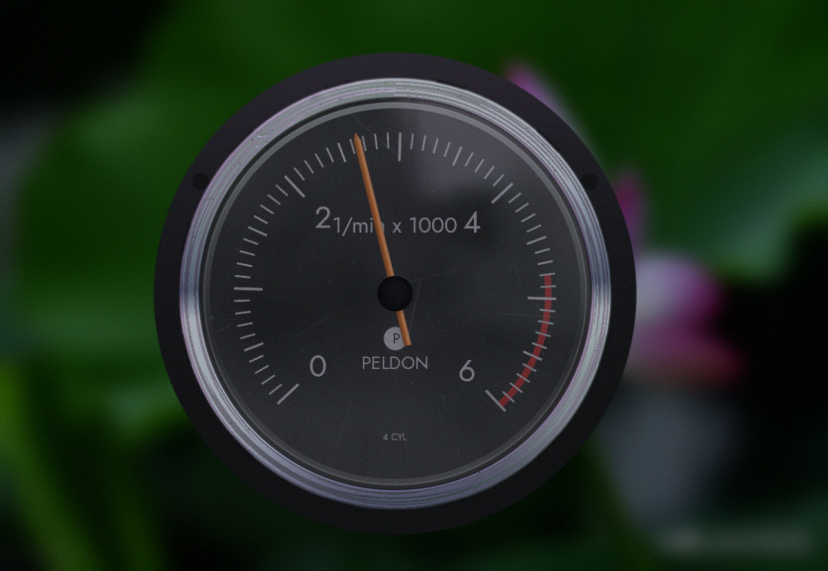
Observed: 2650 rpm
